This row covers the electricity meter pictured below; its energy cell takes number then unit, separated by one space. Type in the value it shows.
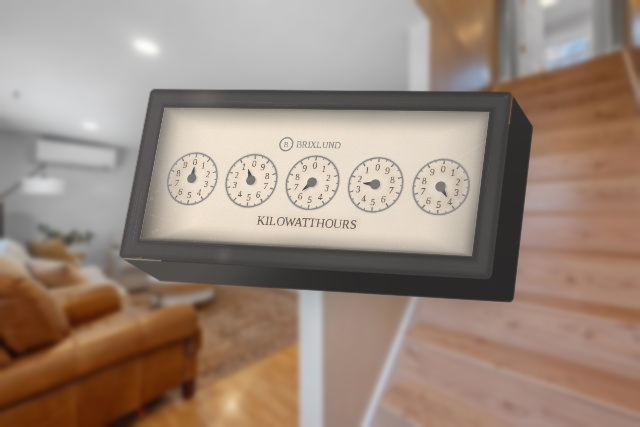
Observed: 624 kWh
